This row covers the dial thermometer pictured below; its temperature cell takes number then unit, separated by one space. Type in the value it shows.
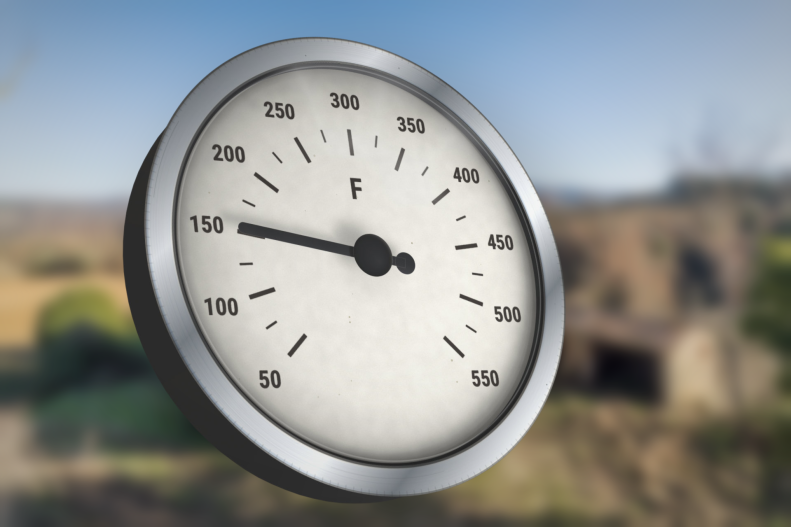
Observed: 150 °F
